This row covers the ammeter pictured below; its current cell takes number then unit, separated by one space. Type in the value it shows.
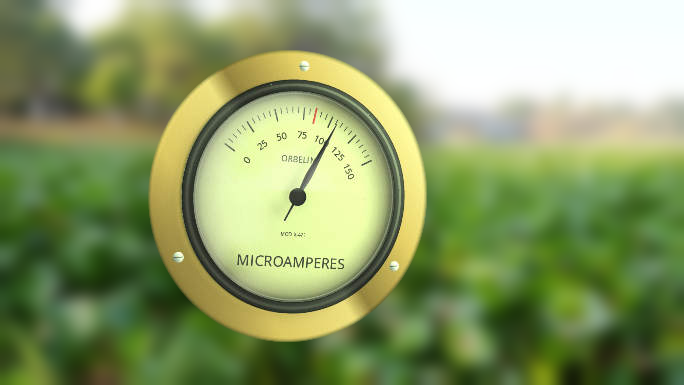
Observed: 105 µA
